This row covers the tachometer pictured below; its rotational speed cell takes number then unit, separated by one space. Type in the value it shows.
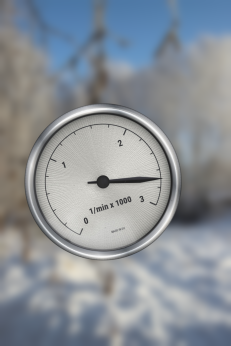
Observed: 2700 rpm
